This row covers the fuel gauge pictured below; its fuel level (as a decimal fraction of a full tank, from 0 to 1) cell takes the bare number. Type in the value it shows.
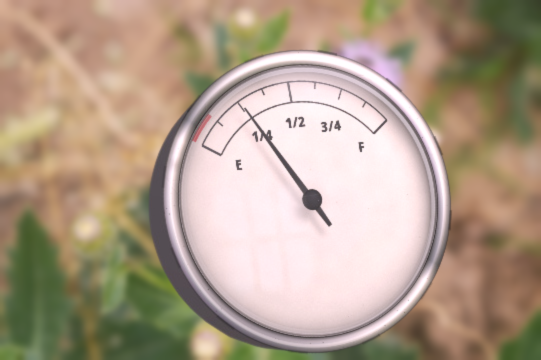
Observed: 0.25
